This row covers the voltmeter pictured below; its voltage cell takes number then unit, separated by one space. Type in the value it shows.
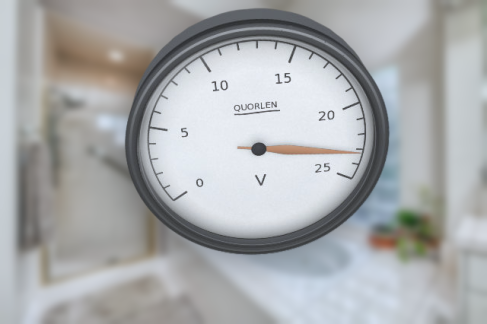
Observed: 23 V
